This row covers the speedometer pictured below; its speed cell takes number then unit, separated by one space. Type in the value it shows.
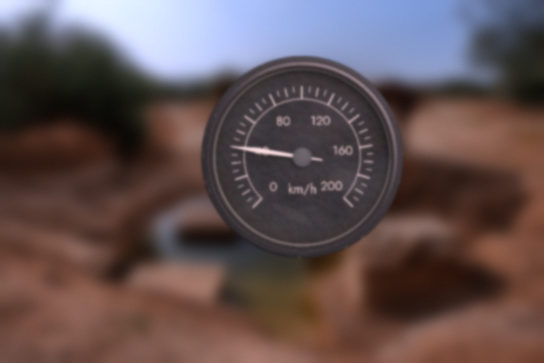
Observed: 40 km/h
